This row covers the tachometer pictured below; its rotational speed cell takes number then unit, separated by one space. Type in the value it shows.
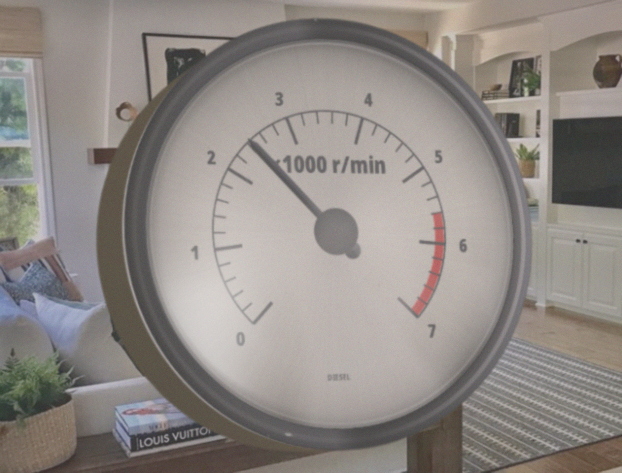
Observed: 2400 rpm
